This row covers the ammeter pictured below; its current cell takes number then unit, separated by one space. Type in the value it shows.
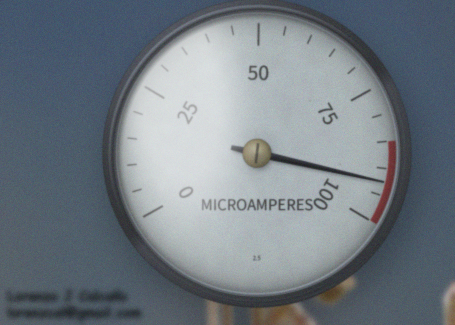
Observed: 92.5 µA
